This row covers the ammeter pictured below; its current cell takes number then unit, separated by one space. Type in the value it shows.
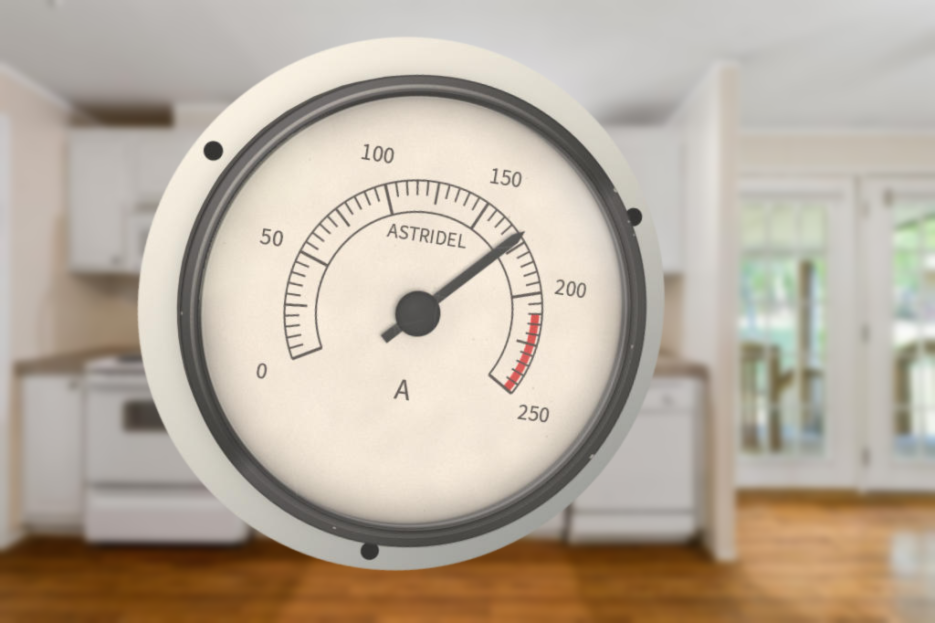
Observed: 170 A
